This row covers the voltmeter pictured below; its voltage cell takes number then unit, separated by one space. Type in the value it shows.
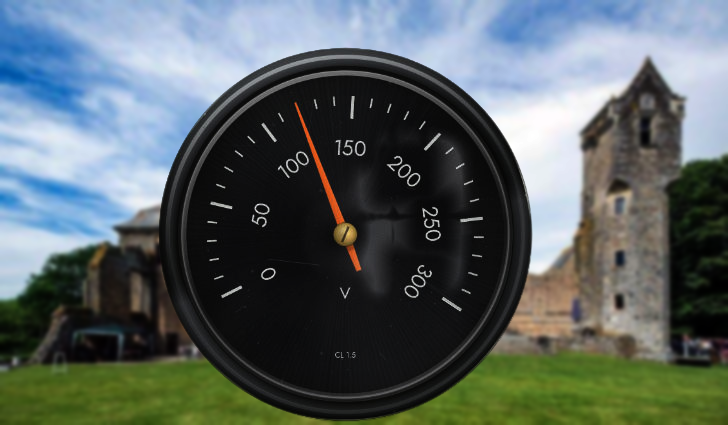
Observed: 120 V
